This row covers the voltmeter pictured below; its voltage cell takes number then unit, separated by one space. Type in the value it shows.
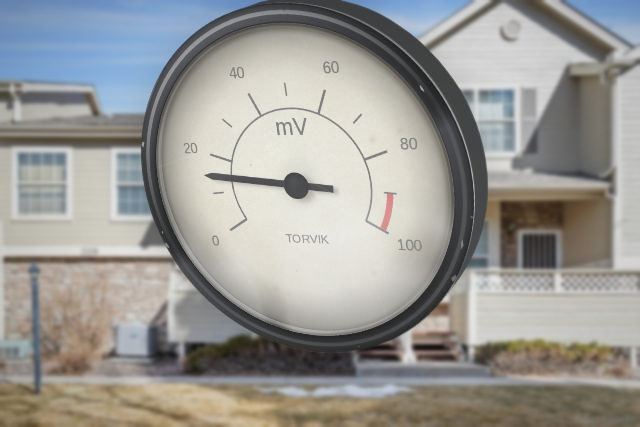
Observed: 15 mV
